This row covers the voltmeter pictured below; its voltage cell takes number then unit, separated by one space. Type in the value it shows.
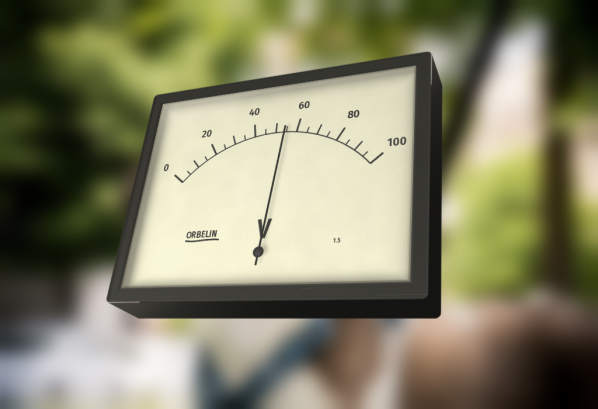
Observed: 55 V
